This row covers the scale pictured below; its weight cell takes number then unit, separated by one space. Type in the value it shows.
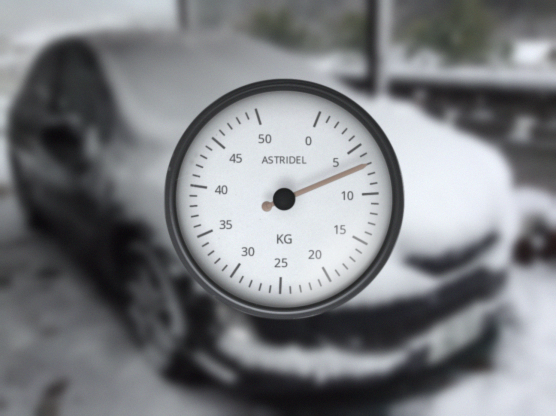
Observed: 7 kg
